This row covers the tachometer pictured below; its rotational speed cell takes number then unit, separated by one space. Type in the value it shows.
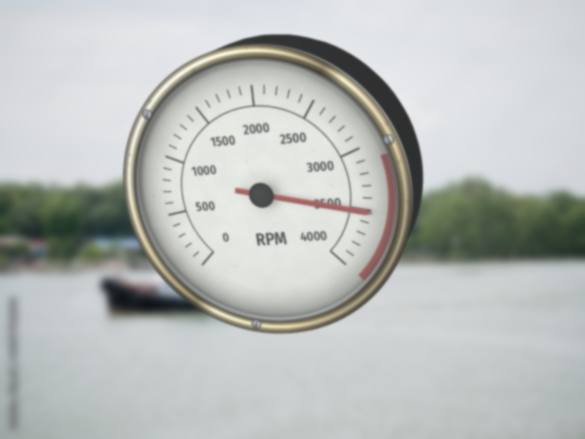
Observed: 3500 rpm
